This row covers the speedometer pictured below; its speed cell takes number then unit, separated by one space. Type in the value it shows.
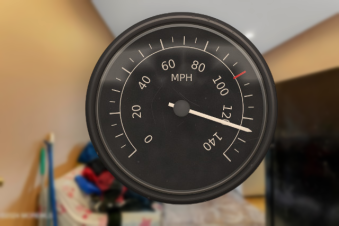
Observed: 125 mph
